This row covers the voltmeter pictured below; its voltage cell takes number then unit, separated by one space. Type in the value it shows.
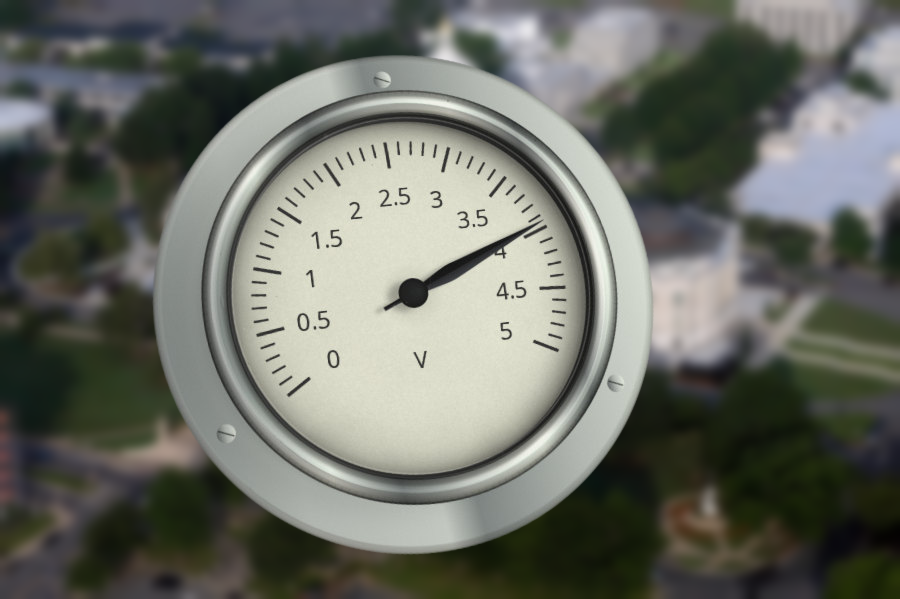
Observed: 3.95 V
